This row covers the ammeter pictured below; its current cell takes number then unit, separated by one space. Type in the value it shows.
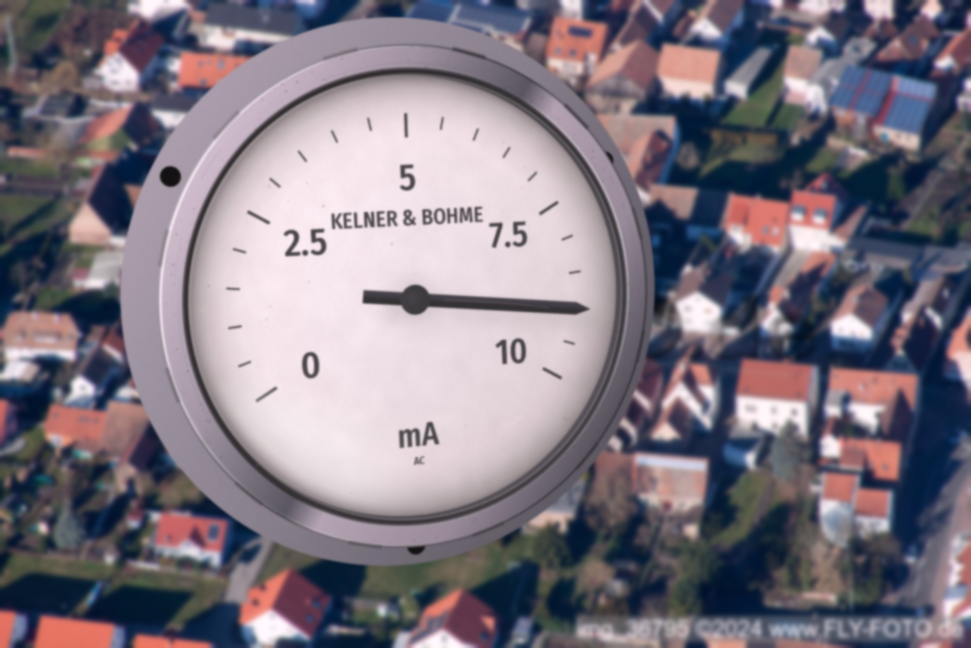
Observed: 9 mA
